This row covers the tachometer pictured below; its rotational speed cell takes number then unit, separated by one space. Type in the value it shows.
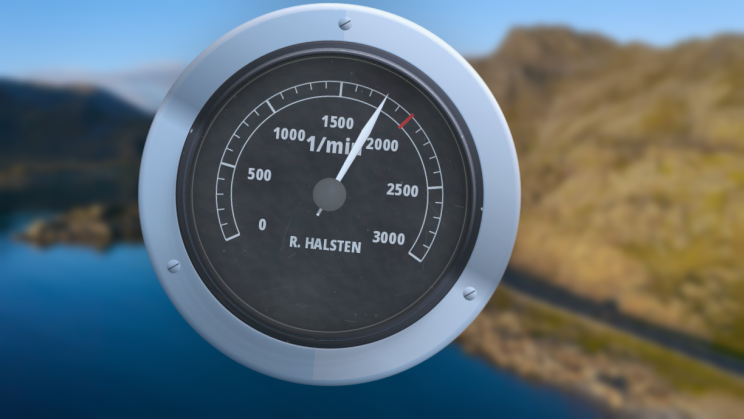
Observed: 1800 rpm
